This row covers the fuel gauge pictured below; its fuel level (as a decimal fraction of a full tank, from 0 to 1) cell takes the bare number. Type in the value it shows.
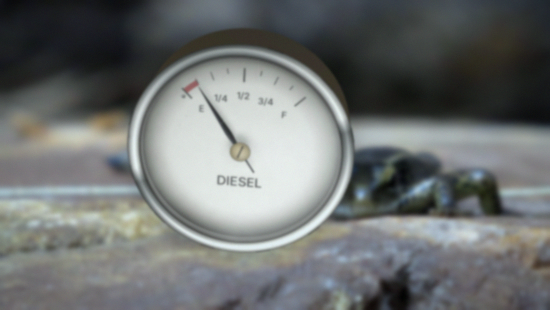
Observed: 0.125
